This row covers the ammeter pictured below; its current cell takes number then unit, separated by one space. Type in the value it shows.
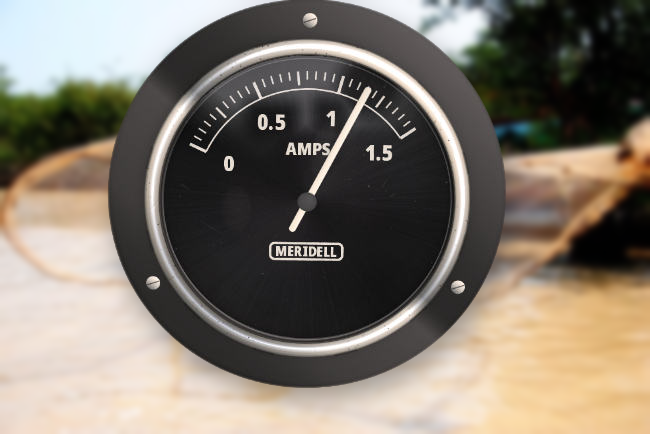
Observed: 1.15 A
